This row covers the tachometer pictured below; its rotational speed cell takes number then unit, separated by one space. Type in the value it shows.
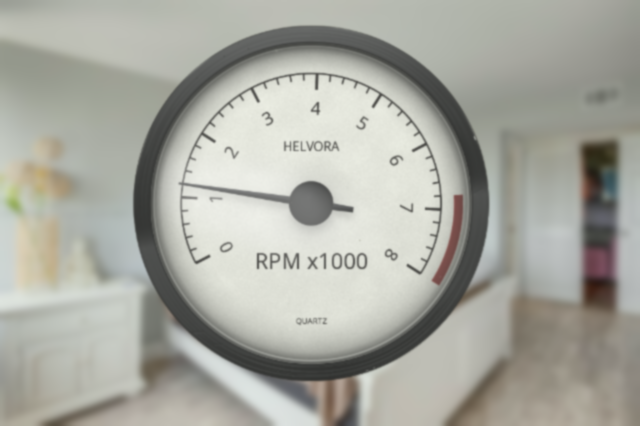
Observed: 1200 rpm
